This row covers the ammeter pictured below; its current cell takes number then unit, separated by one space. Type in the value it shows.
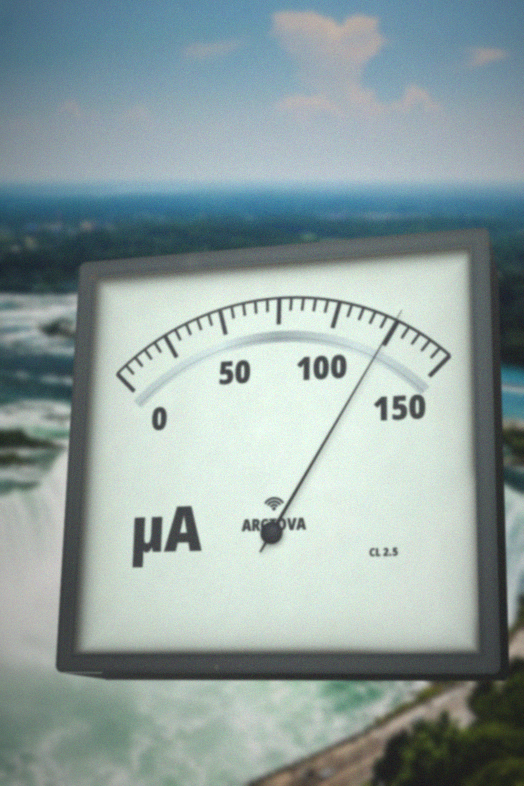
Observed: 125 µA
